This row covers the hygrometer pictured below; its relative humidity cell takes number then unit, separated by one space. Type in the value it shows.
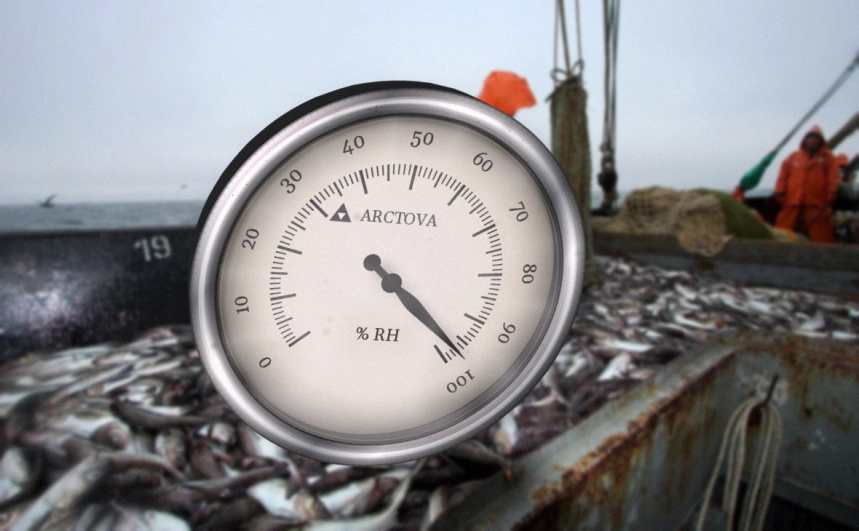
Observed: 97 %
